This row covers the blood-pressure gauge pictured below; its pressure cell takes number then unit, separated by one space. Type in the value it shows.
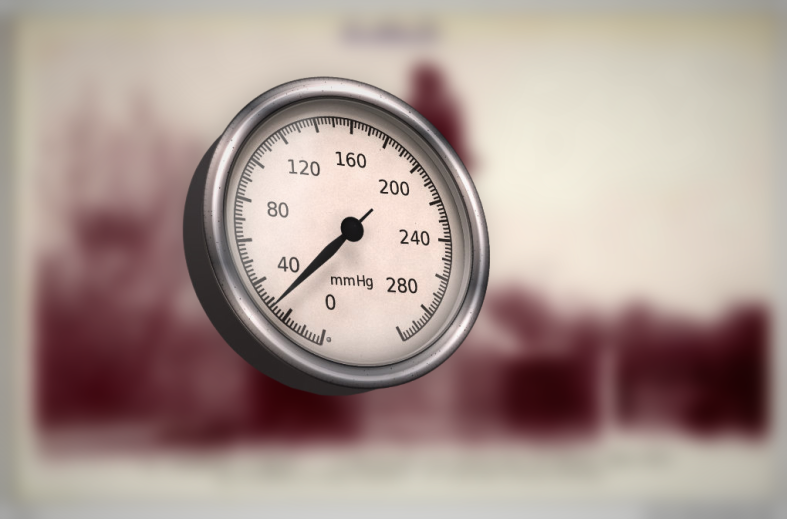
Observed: 28 mmHg
